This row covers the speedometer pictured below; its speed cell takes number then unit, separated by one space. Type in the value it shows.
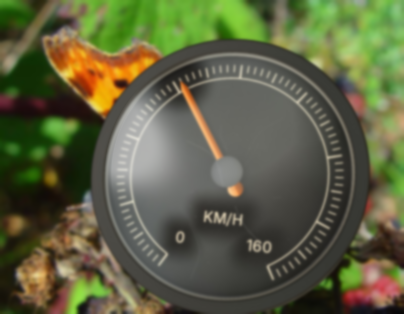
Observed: 62 km/h
